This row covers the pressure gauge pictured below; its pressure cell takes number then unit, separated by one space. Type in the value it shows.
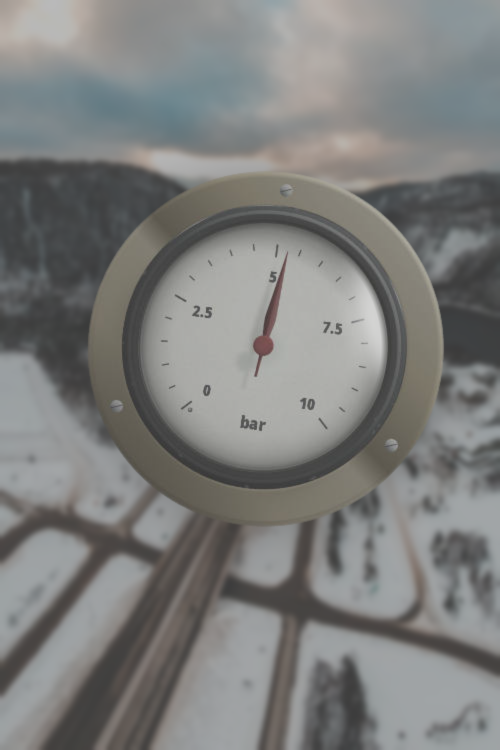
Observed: 5.25 bar
